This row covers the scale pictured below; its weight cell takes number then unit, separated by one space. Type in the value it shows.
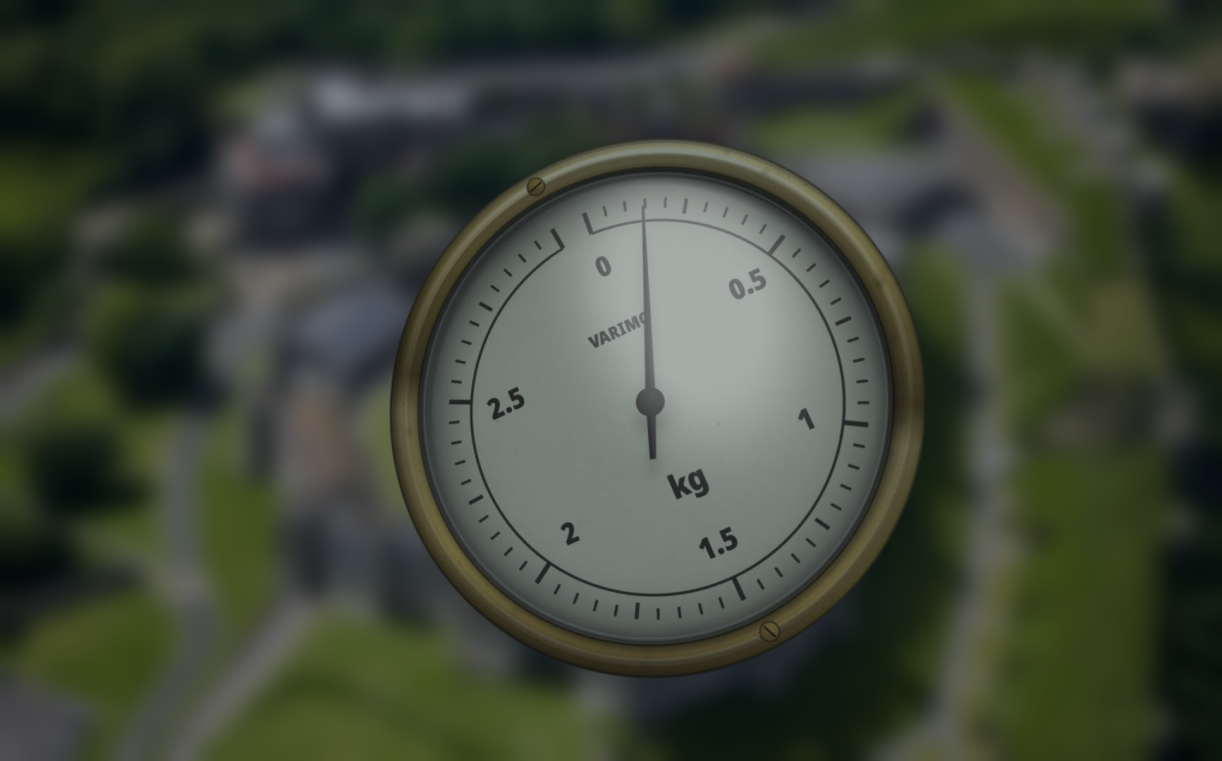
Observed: 0.15 kg
